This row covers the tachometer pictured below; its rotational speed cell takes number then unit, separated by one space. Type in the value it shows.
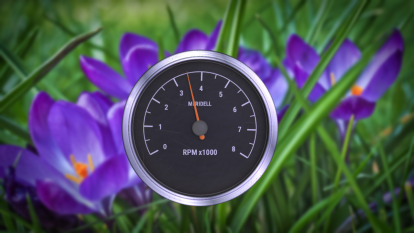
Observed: 3500 rpm
